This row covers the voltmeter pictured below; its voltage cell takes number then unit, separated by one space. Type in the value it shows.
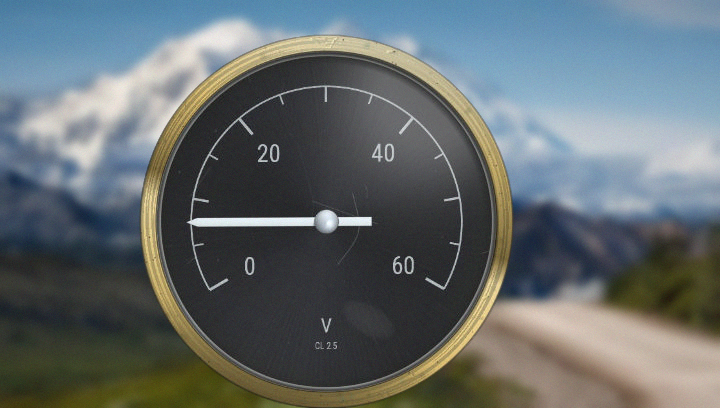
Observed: 7.5 V
